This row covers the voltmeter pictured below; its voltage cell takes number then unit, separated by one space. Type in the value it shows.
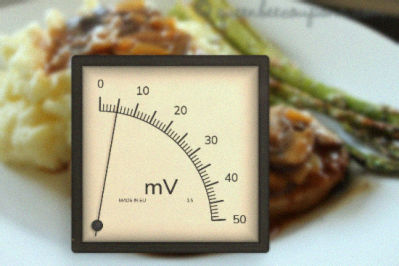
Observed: 5 mV
